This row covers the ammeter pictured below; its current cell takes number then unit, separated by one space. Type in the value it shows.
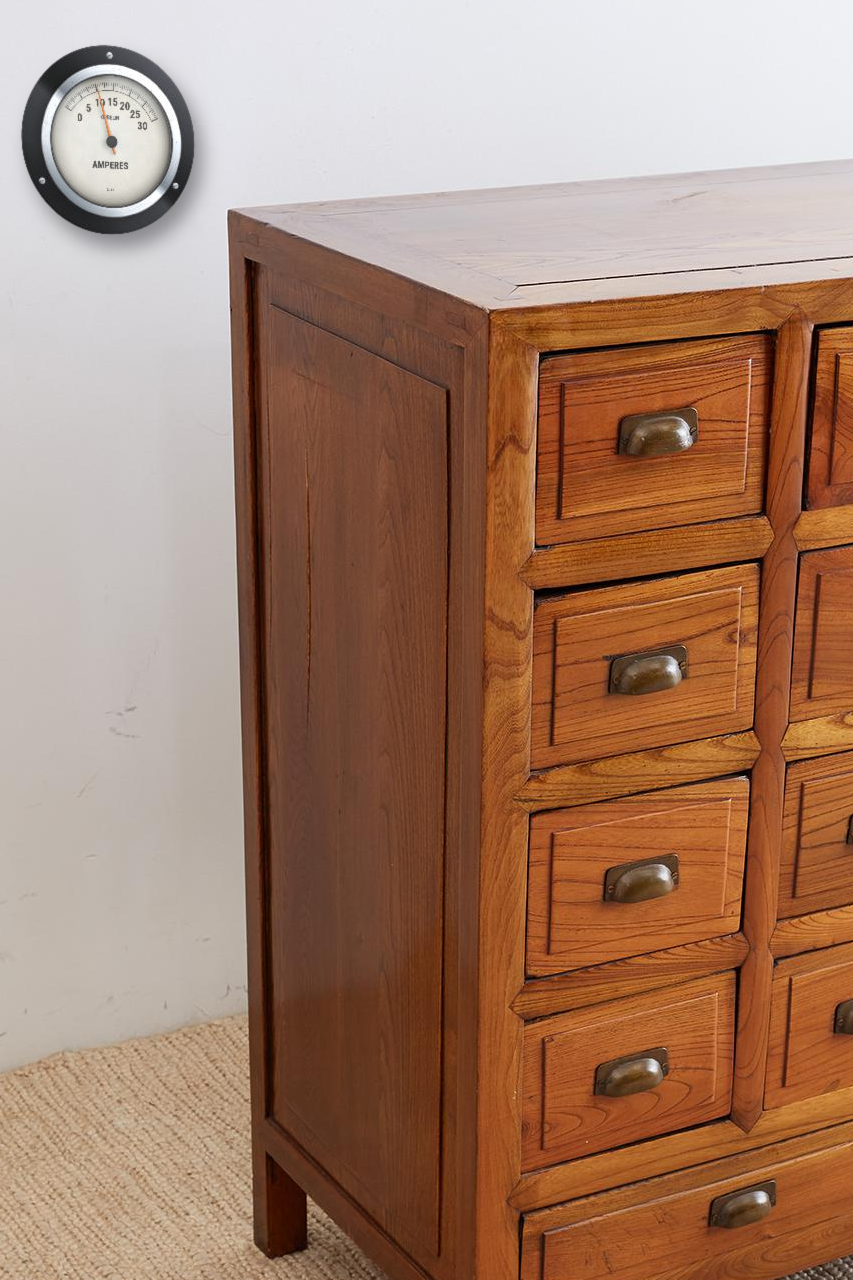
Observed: 10 A
